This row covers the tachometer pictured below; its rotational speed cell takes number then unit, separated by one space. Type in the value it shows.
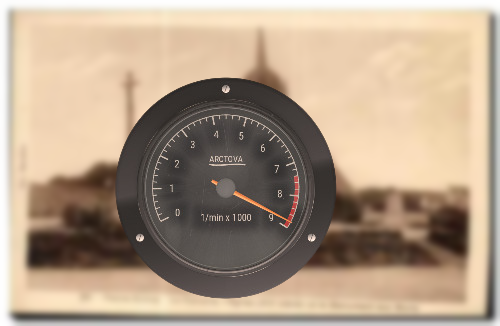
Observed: 8800 rpm
